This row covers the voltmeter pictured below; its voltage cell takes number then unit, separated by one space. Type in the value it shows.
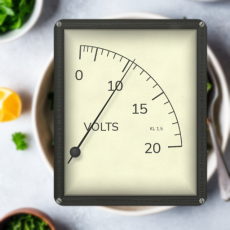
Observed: 10.5 V
